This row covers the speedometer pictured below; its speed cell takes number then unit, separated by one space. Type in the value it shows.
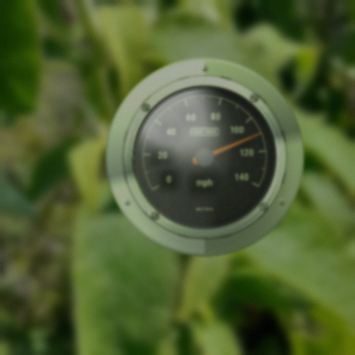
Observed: 110 mph
